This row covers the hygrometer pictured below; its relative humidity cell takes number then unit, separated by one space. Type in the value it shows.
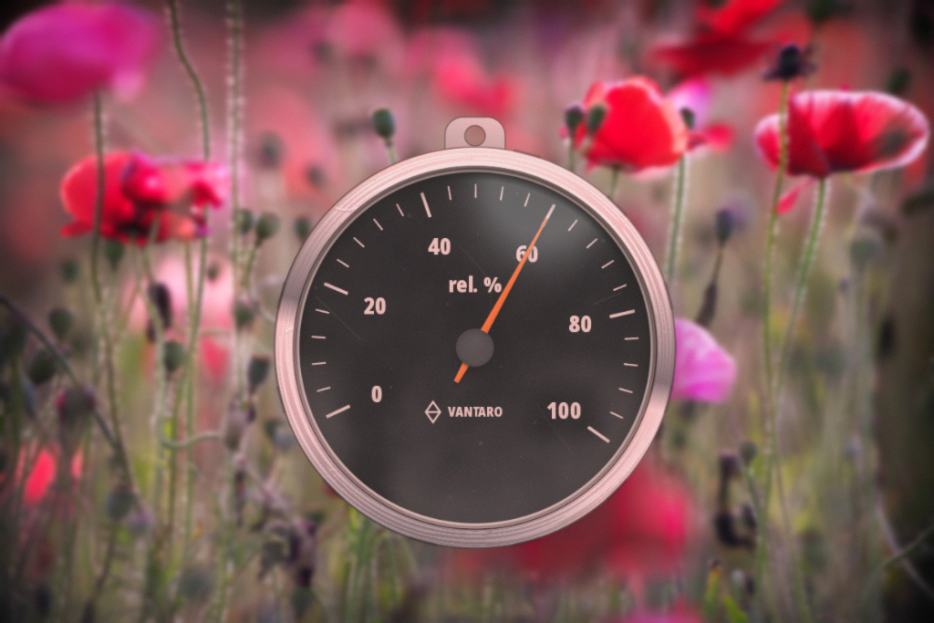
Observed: 60 %
